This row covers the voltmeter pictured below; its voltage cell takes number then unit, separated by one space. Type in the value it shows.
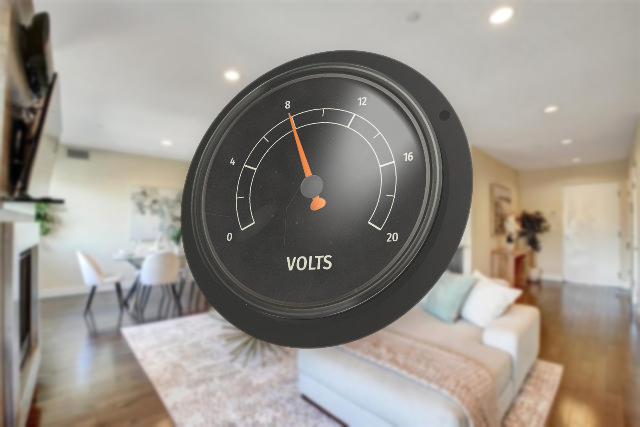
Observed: 8 V
